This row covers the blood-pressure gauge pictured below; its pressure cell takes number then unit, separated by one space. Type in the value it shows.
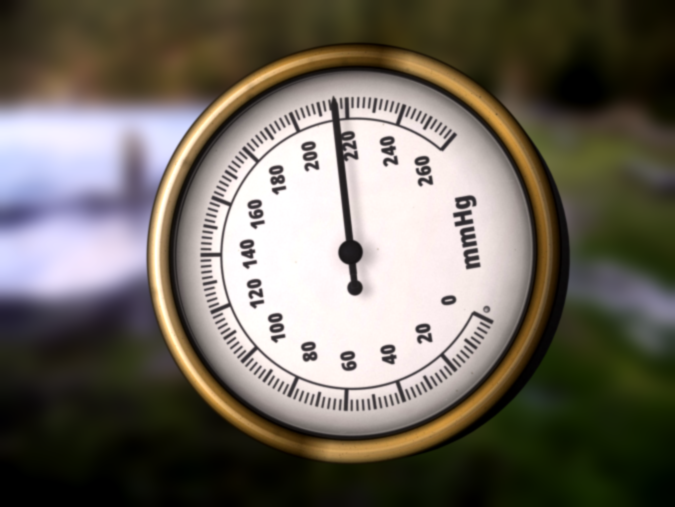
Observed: 216 mmHg
